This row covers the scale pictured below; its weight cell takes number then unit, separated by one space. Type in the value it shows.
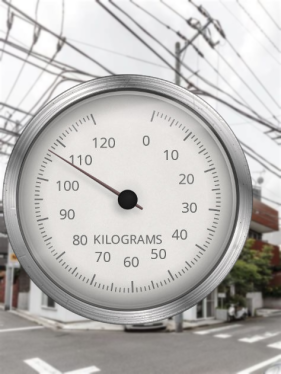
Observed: 107 kg
